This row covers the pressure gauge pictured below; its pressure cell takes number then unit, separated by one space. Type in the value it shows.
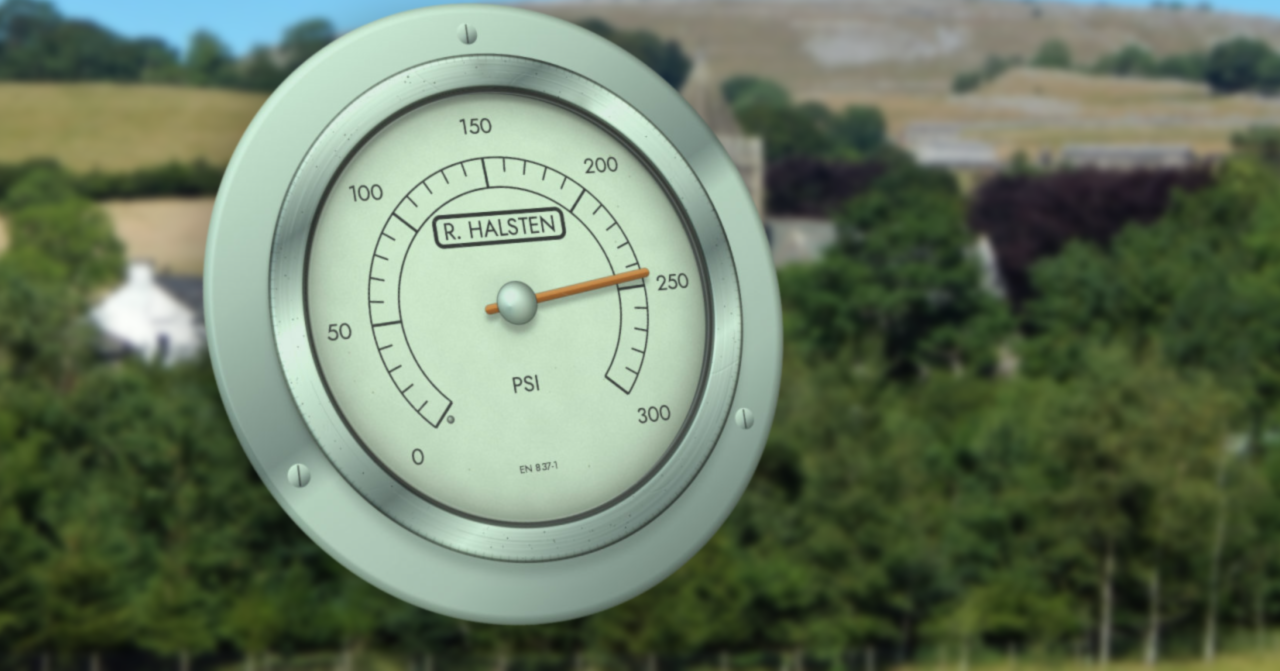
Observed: 245 psi
